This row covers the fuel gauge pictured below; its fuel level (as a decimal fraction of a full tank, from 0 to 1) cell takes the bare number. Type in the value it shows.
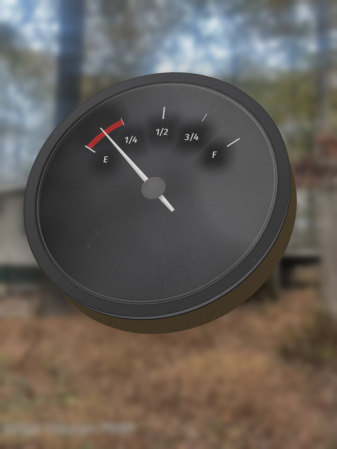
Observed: 0.125
